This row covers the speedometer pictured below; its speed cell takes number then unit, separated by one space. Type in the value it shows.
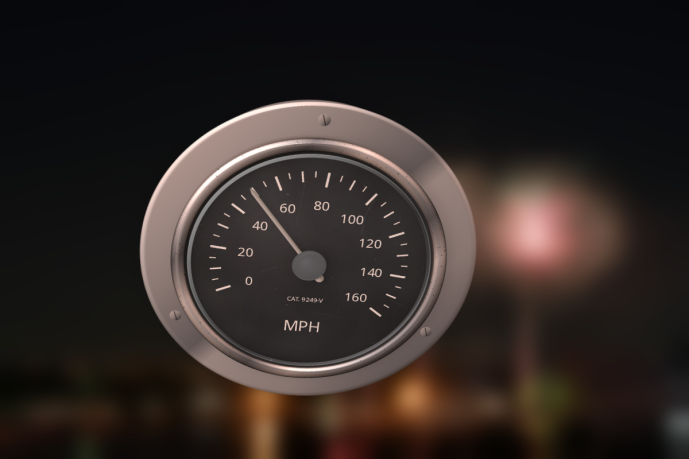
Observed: 50 mph
